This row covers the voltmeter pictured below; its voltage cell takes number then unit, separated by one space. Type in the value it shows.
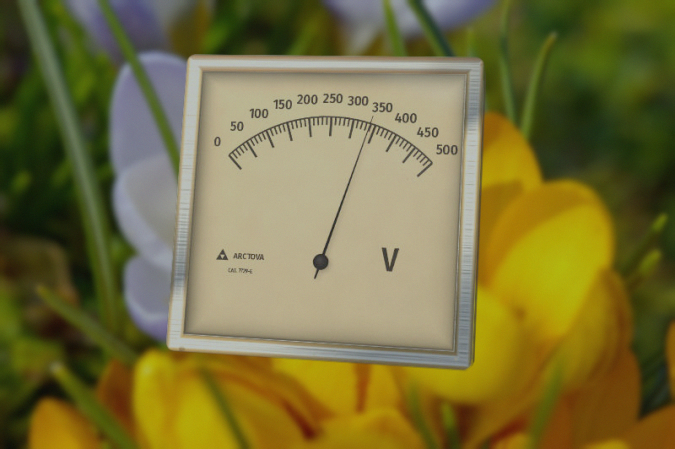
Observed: 340 V
